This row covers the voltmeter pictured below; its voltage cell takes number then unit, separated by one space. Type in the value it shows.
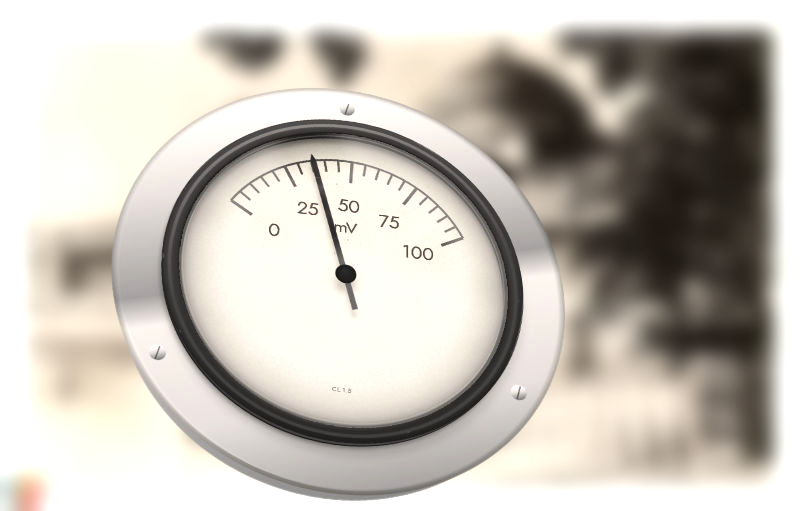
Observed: 35 mV
